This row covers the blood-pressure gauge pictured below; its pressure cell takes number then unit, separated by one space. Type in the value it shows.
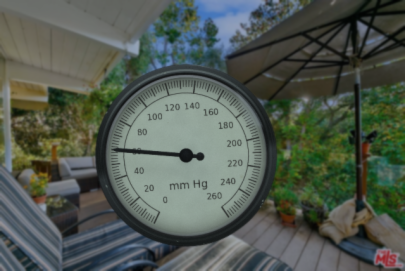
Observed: 60 mmHg
